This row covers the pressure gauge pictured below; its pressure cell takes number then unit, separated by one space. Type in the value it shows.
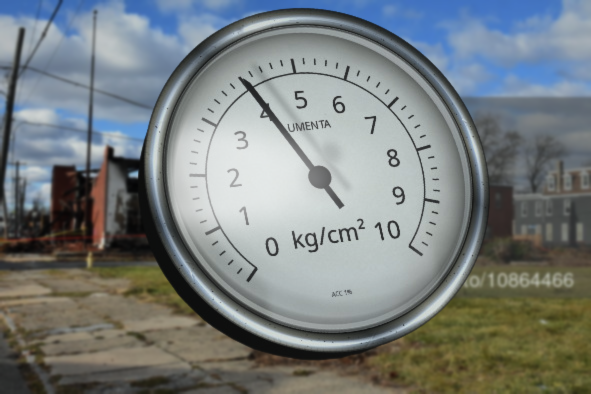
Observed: 4 kg/cm²
